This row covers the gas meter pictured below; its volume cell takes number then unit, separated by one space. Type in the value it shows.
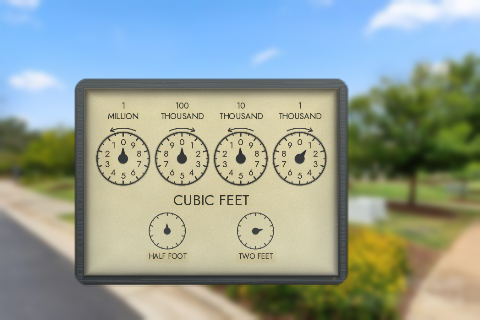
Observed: 100 ft³
